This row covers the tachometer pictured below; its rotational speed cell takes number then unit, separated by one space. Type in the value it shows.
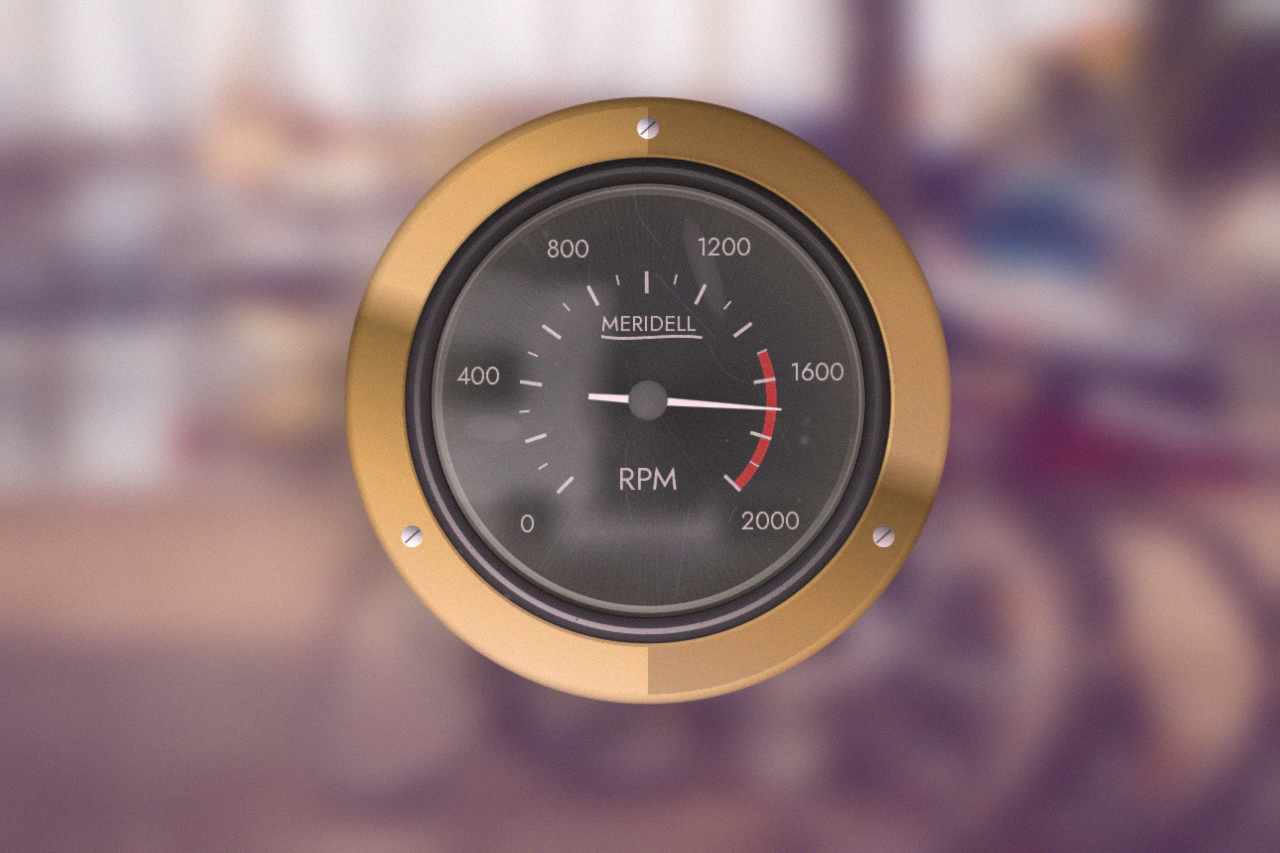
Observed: 1700 rpm
